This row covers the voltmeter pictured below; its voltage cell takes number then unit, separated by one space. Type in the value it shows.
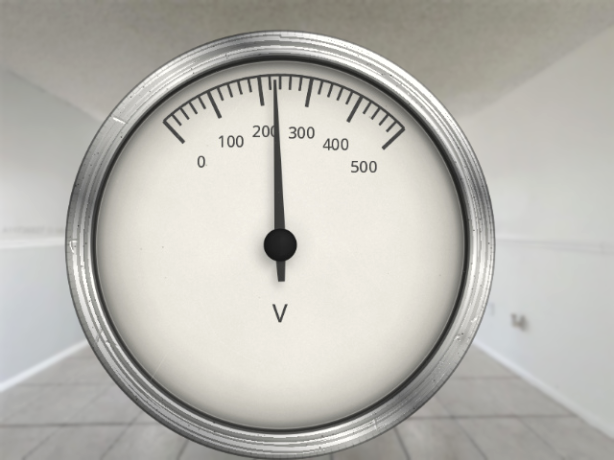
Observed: 230 V
